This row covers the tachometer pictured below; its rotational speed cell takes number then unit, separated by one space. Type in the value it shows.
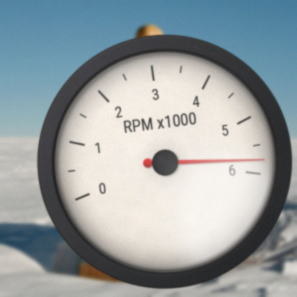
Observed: 5750 rpm
